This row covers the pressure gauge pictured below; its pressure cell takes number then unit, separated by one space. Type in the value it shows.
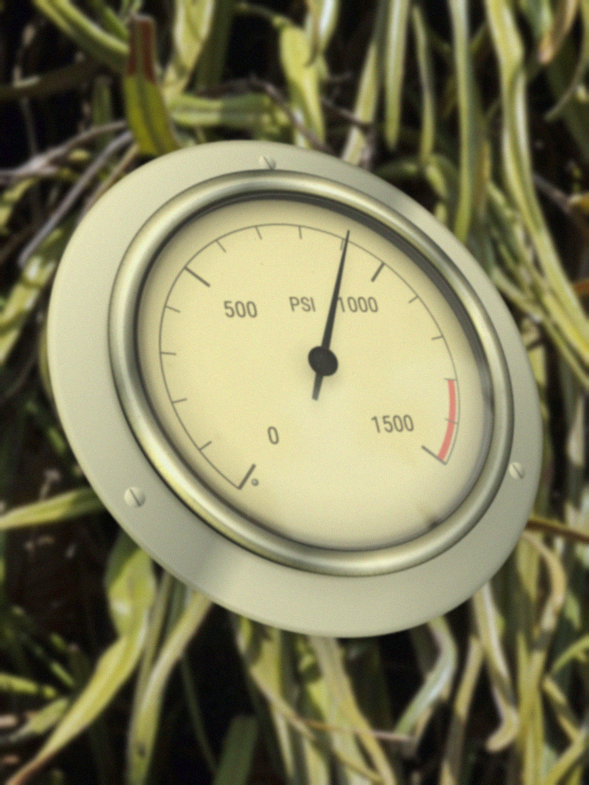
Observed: 900 psi
